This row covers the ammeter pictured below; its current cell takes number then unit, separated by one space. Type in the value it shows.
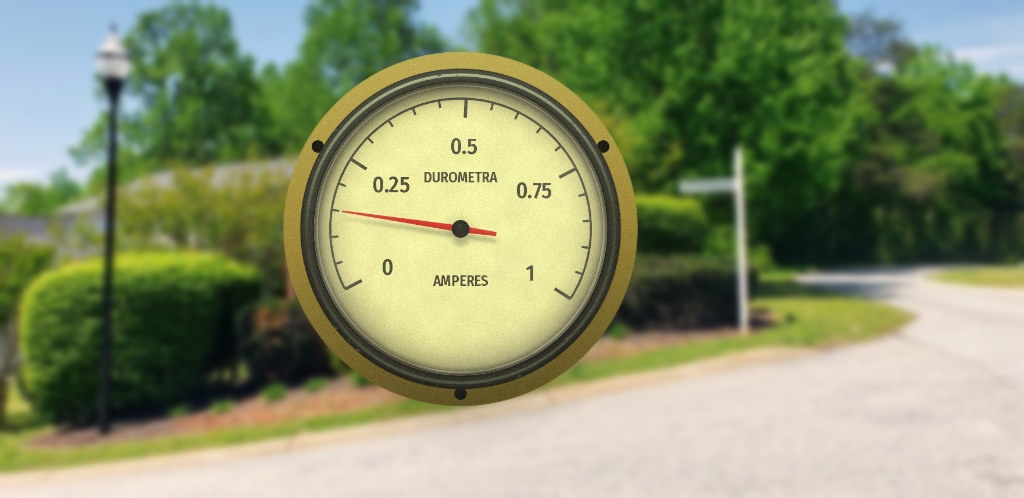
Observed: 0.15 A
